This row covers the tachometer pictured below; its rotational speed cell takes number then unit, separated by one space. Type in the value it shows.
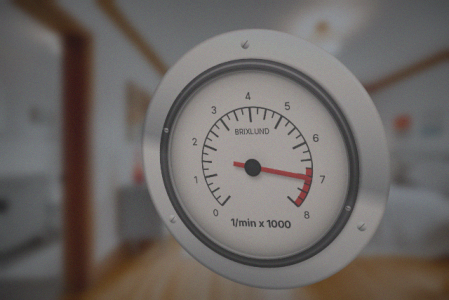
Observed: 7000 rpm
